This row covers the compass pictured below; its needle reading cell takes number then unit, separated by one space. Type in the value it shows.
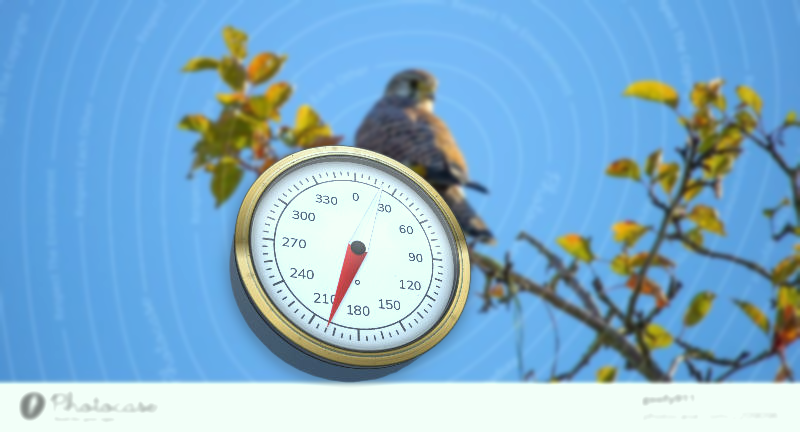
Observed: 200 °
